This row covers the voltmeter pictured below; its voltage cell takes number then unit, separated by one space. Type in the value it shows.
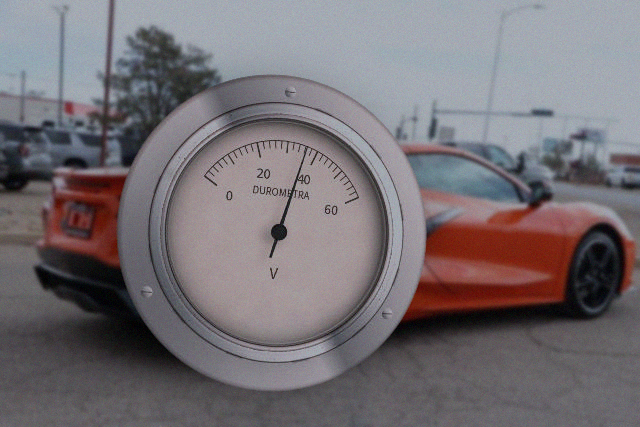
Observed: 36 V
